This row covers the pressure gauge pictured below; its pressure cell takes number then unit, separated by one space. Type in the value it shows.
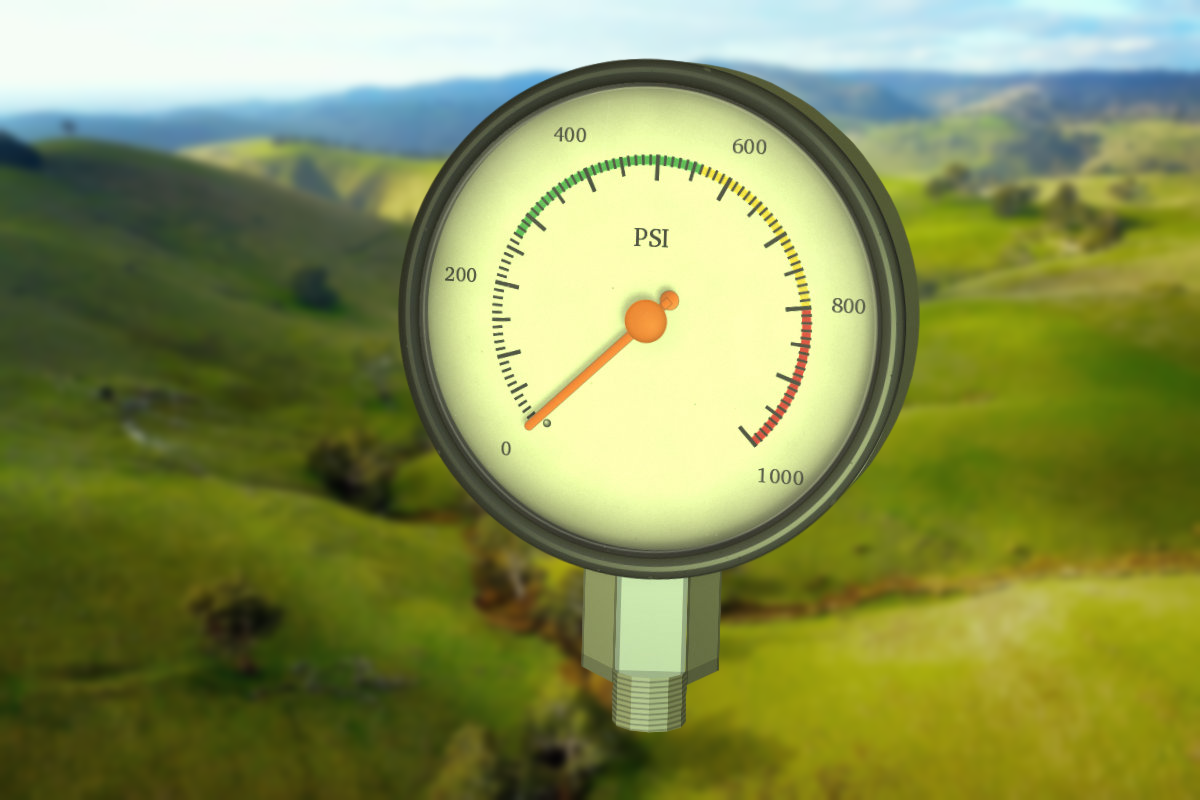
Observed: 0 psi
